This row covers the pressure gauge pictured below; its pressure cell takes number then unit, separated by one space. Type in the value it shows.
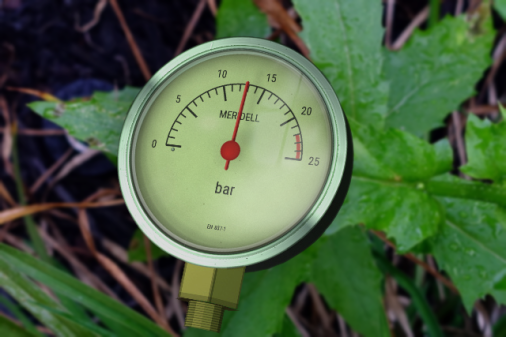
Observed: 13 bar
